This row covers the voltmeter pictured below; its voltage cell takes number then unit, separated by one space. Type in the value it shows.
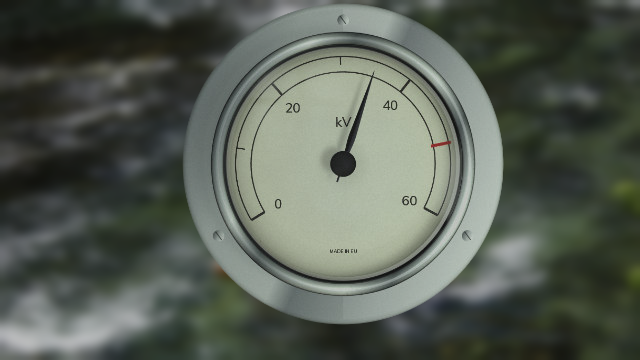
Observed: 35 kV
